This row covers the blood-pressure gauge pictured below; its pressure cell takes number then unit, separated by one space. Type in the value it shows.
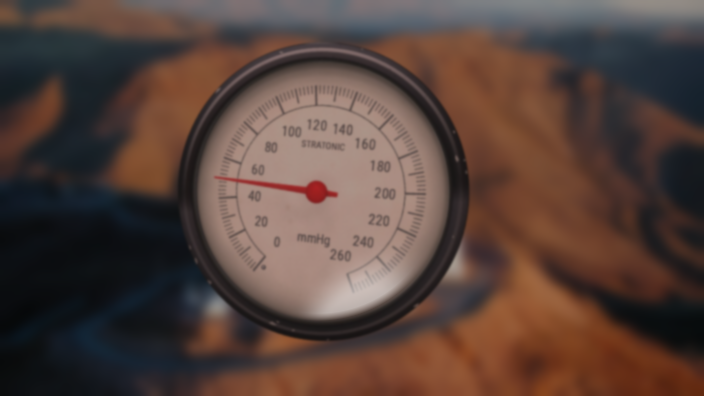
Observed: 50 mmHg
